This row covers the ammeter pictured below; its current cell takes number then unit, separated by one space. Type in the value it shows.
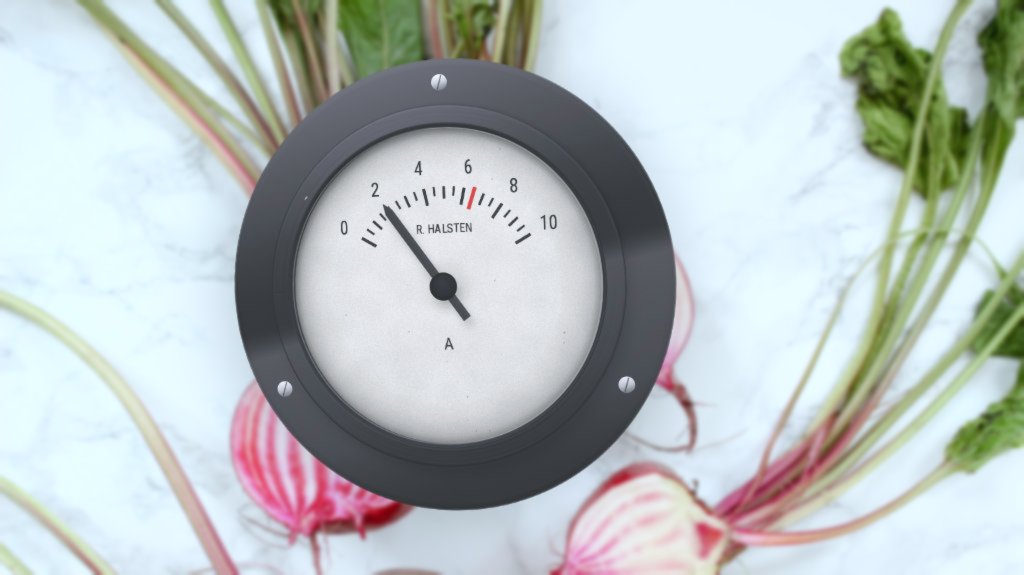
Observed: 2 A
